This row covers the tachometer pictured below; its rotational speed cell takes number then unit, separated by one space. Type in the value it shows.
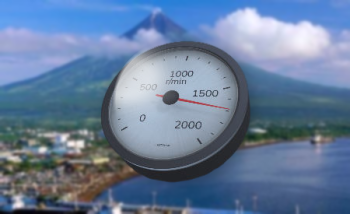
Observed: 1700 rpm
